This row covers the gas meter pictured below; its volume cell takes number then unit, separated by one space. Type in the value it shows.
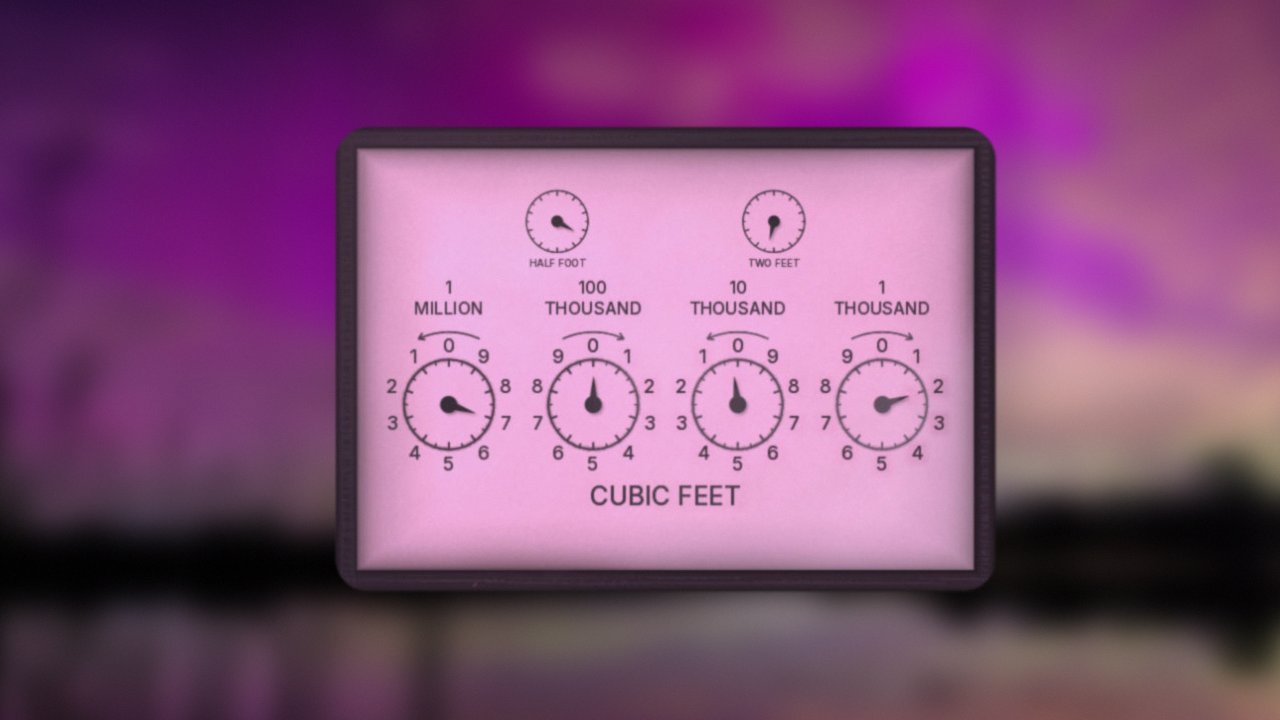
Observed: 700200 ft³
